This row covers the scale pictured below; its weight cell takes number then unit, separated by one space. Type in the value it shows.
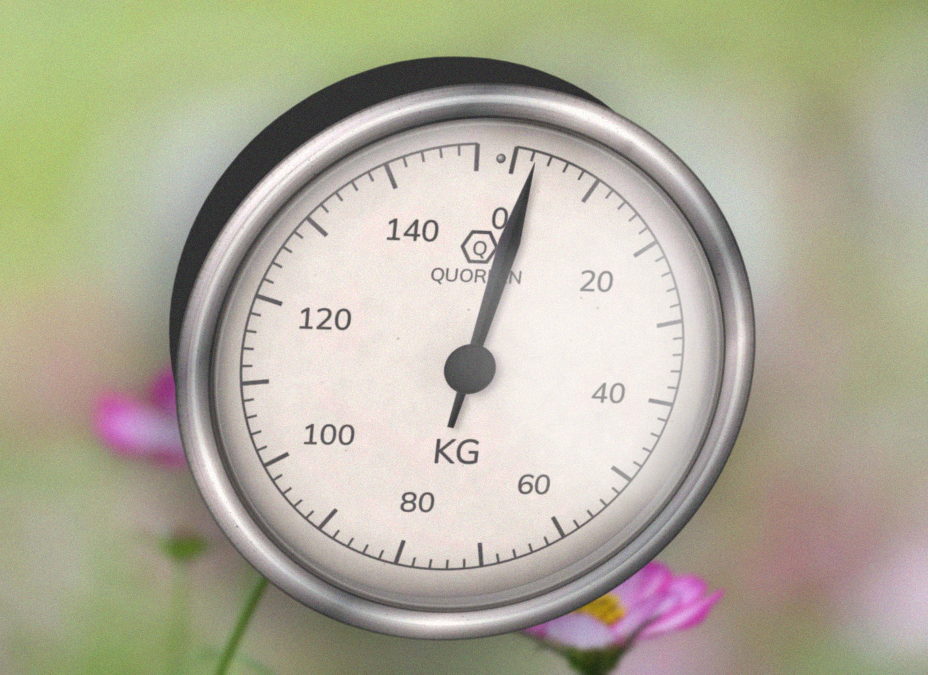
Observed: 2 kg
